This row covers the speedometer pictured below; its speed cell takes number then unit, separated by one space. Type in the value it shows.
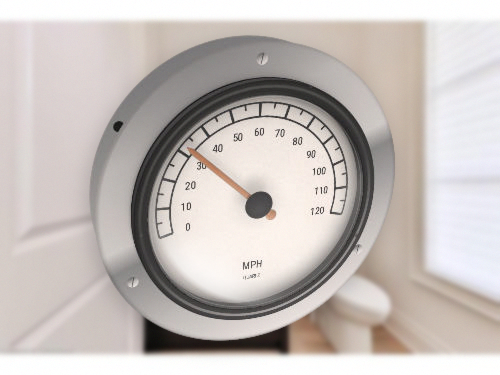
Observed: 32.5 mph
